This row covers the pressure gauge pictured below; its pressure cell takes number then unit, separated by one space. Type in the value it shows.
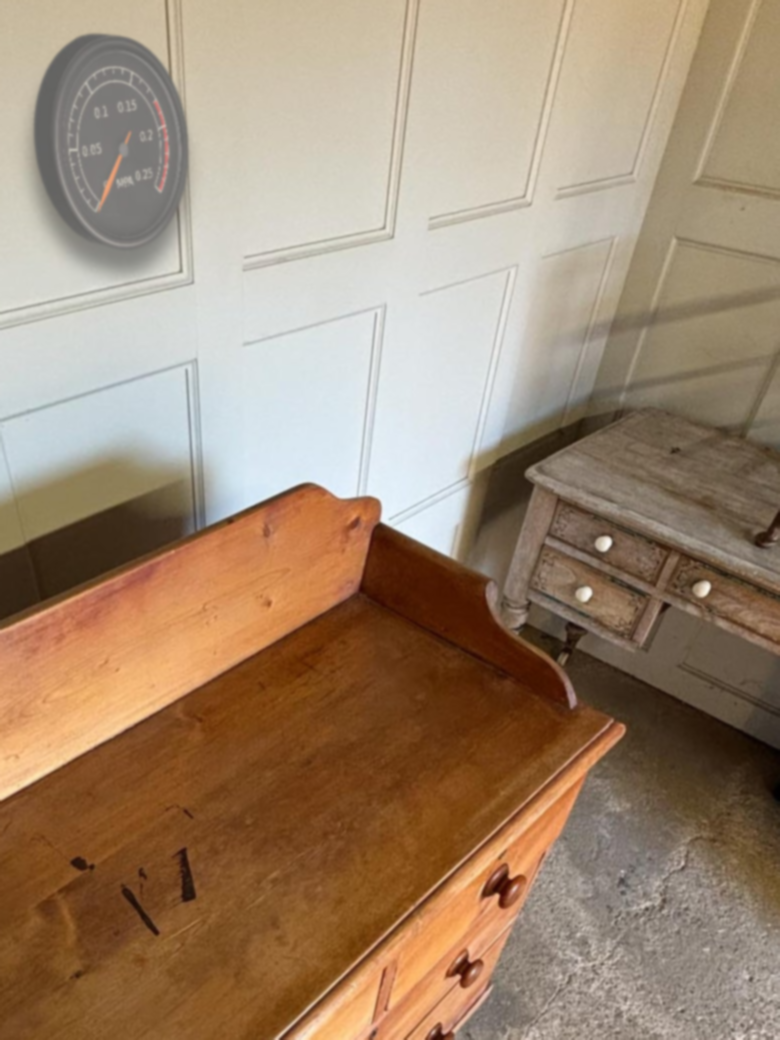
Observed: 0 MPa
